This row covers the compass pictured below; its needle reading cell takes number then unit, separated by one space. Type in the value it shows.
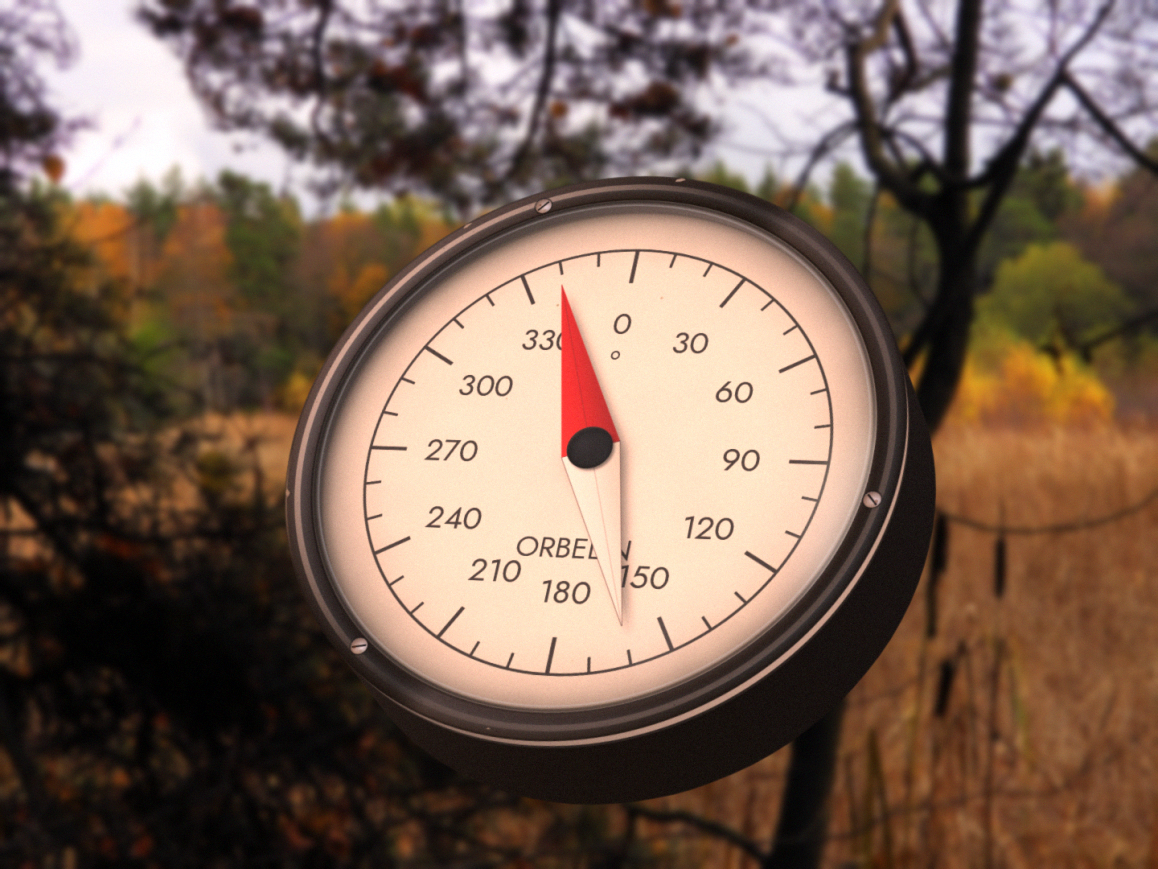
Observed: 340 °
